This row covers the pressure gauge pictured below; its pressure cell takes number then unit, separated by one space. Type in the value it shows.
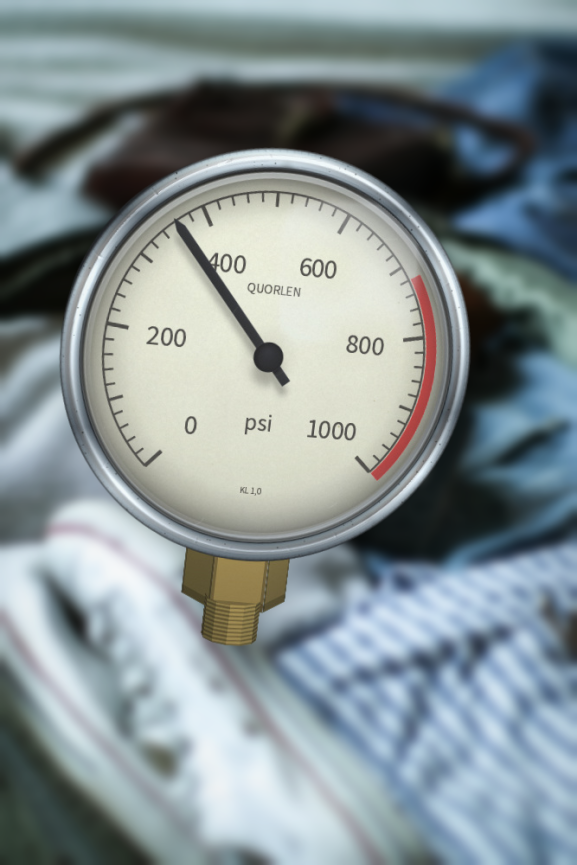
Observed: 360 psi
